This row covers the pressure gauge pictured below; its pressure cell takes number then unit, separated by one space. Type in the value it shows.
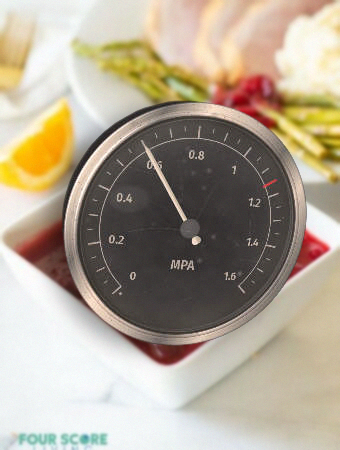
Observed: 0.6 MPa
